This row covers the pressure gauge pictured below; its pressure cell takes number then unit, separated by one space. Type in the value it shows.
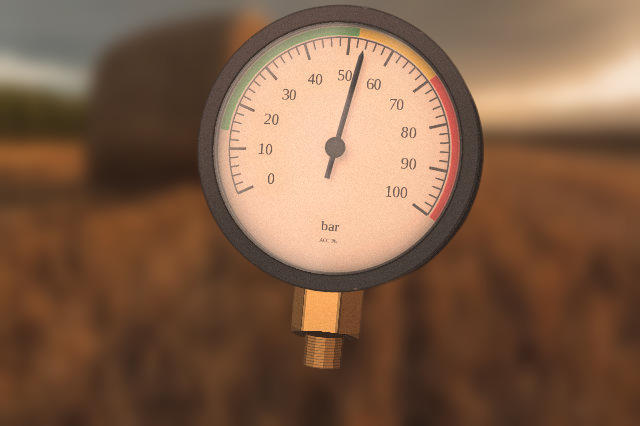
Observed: 54 bar
